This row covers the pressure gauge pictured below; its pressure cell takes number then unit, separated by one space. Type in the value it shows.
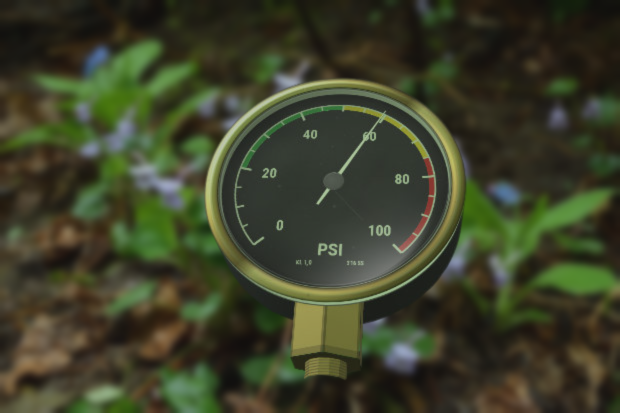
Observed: 60 psi
